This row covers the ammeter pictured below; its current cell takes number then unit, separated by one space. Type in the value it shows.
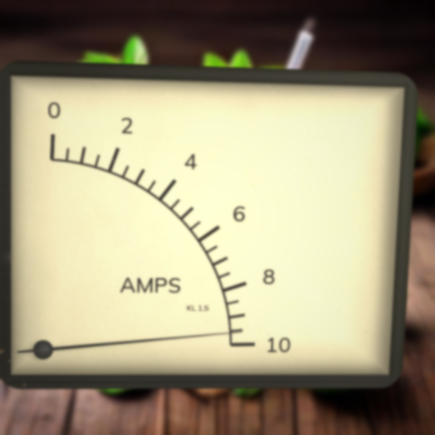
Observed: 9.5 A
